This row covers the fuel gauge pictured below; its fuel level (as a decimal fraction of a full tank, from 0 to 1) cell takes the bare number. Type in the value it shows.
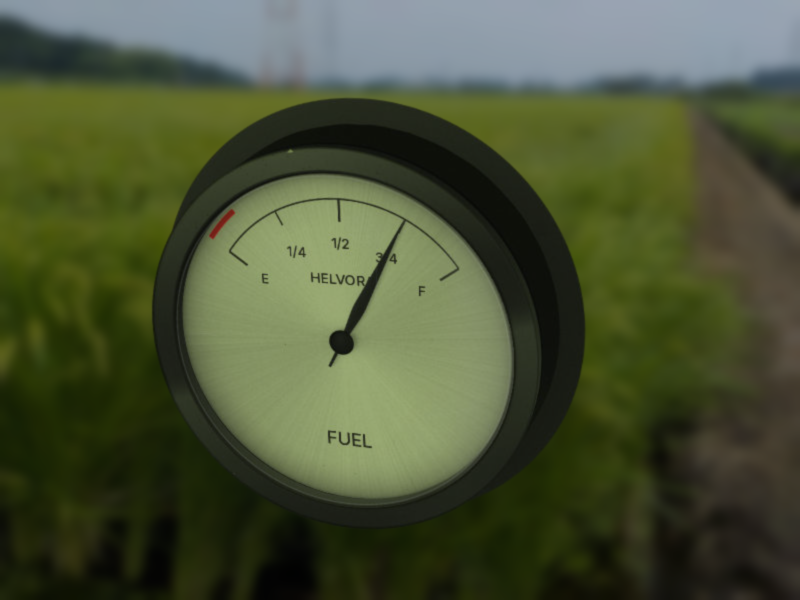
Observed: 0.75
